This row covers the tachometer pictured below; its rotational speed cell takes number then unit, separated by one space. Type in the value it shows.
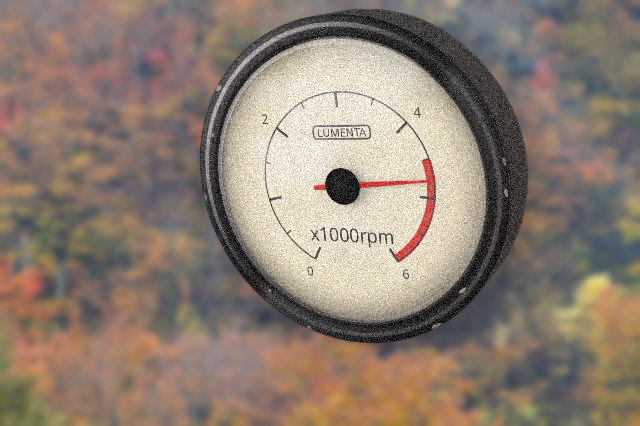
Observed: 4750 rpm
